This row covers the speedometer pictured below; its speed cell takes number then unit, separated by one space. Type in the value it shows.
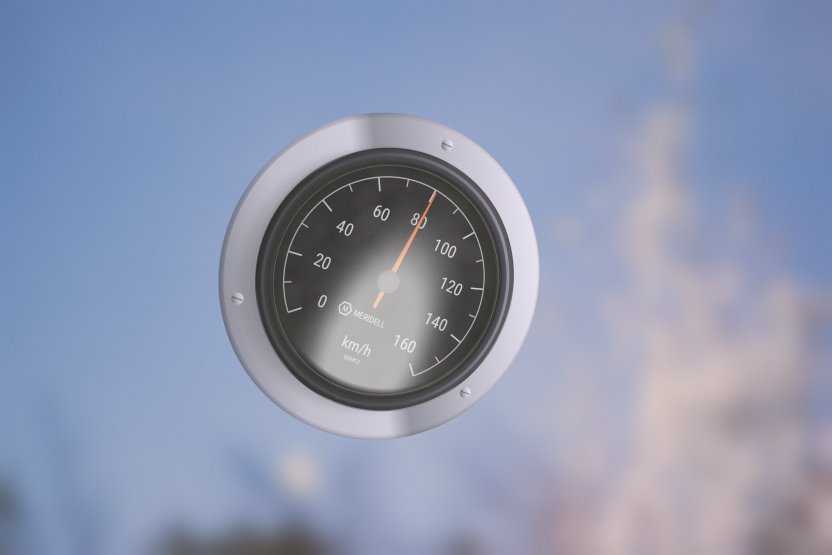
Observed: 80 km/h
